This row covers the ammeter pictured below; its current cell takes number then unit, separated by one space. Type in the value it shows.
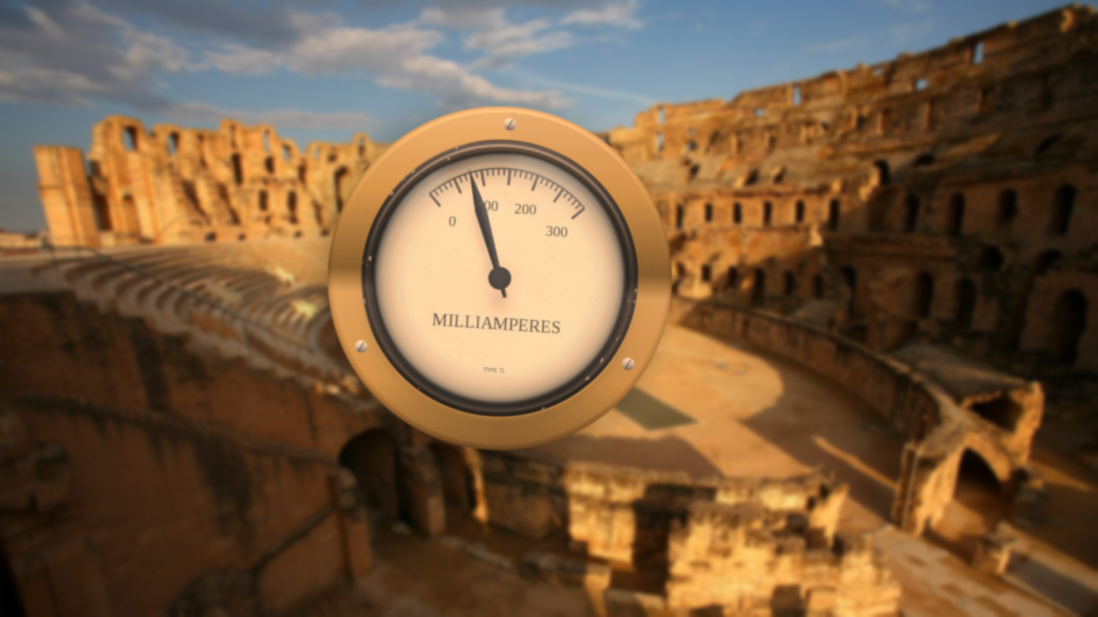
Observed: 80 mA
